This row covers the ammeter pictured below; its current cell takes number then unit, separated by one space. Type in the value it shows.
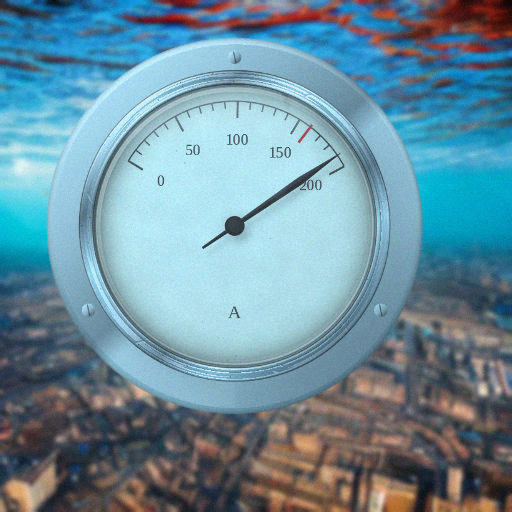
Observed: 190 A
